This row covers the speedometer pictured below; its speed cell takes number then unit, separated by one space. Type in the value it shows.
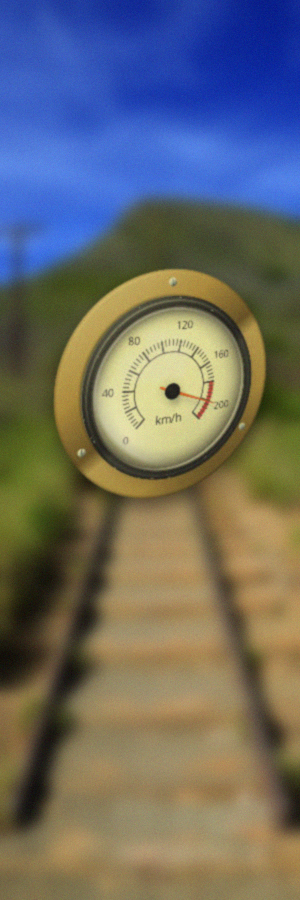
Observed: 200 km/h
